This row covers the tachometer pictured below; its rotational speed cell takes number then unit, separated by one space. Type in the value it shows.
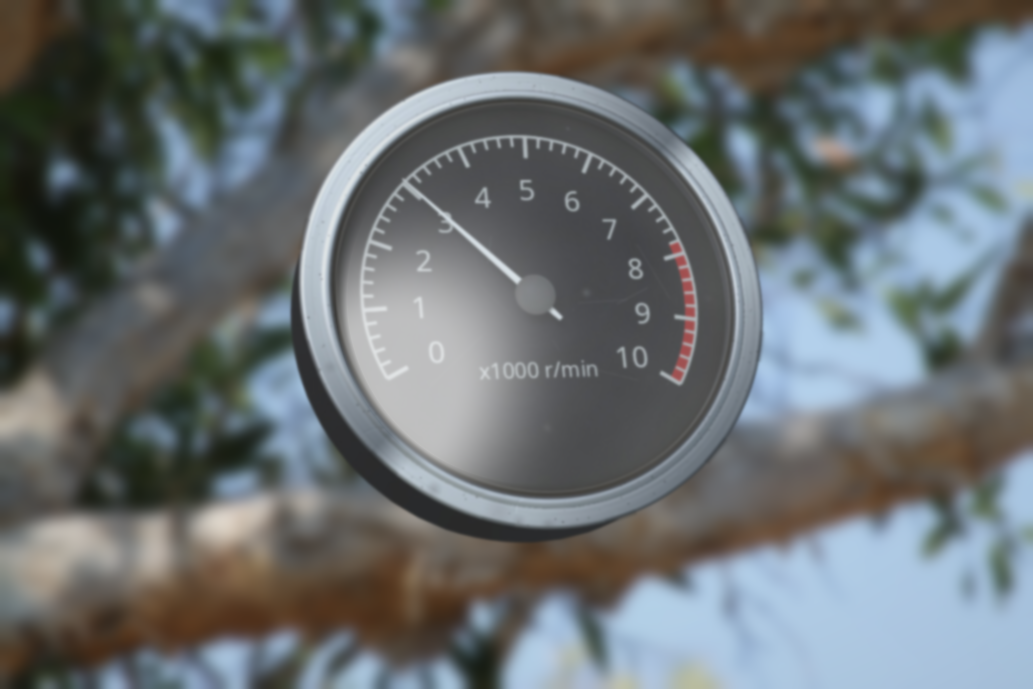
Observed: 3000 rpm
